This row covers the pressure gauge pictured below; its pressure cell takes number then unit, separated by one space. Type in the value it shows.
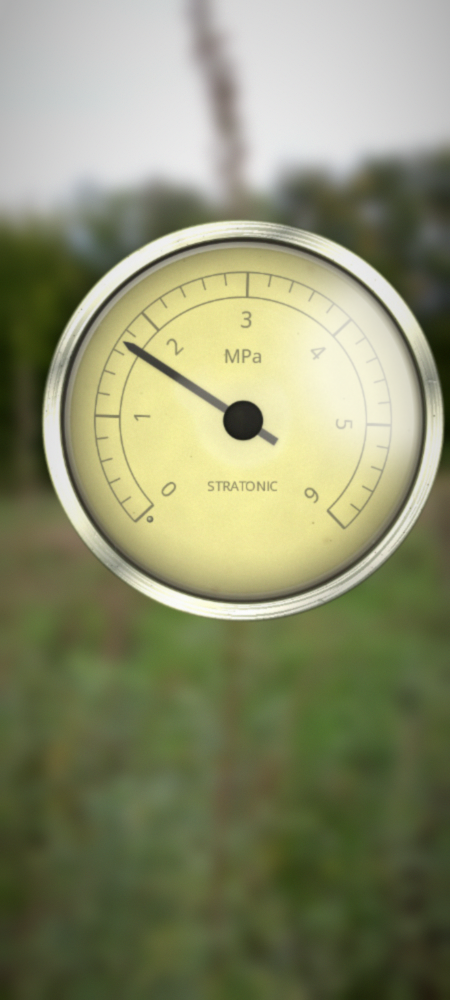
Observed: 1.7 MPa
